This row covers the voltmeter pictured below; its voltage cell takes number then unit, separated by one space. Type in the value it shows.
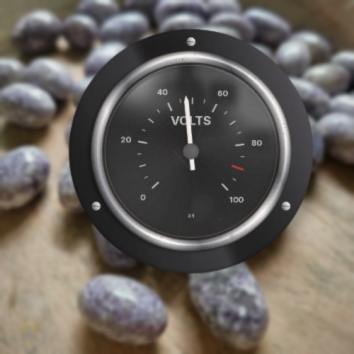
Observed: 47.5 V
